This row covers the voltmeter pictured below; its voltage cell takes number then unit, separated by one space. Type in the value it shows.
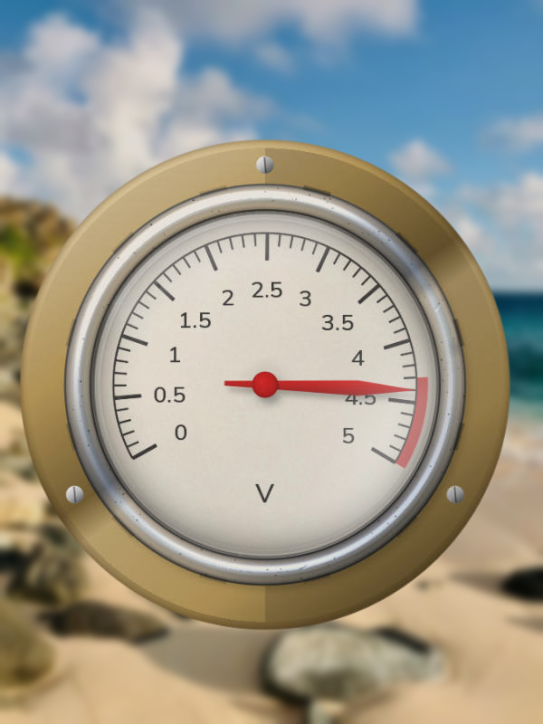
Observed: 4.4 V
